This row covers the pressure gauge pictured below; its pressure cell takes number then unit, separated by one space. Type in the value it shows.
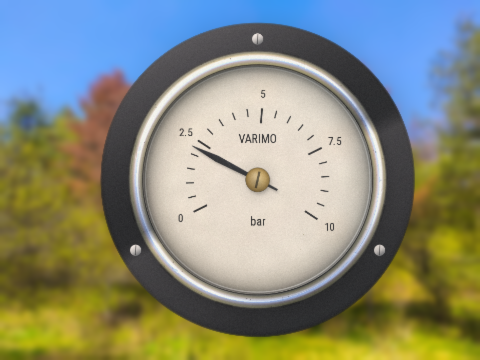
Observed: 2.25 bar
